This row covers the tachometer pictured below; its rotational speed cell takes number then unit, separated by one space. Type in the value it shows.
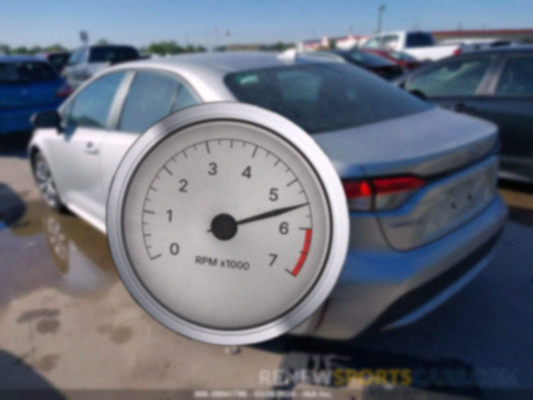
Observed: 5500 rpm
